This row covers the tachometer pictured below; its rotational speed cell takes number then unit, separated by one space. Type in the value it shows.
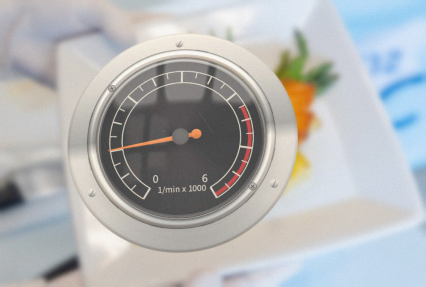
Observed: 1000 rpm
